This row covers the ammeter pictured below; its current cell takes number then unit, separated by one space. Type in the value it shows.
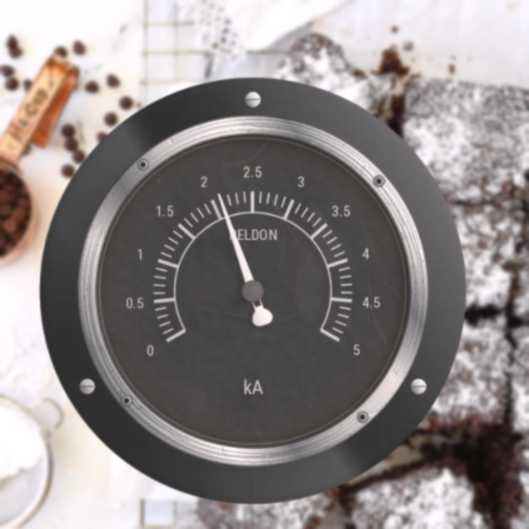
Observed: 2.1 kA
